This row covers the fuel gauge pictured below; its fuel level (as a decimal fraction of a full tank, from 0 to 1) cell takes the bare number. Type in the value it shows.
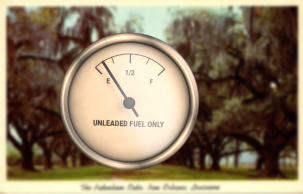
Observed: 0.125
